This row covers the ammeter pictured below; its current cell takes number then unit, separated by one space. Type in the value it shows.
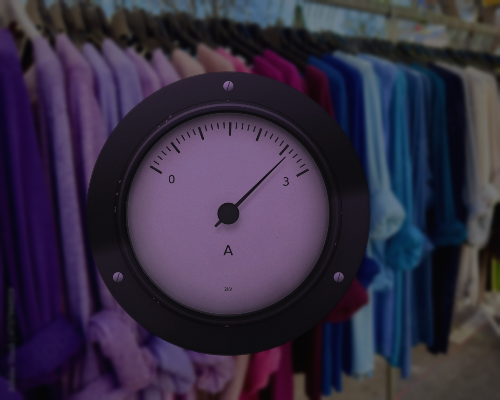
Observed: 2.6 A
